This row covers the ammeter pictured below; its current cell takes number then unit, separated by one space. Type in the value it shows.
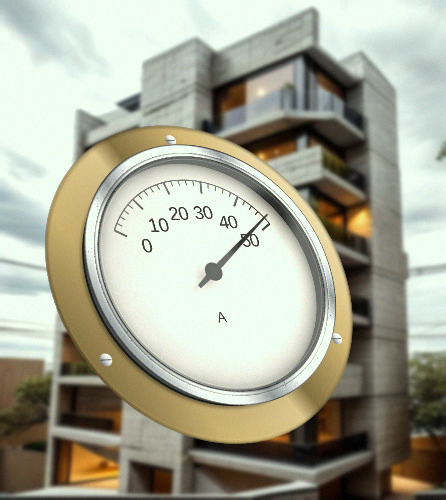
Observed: 48 A
